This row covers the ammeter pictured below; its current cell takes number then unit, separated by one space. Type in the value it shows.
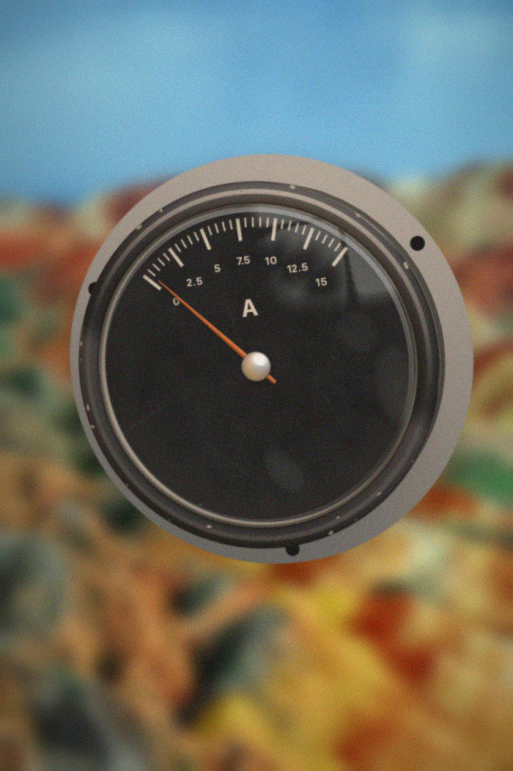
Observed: 0.5 A
